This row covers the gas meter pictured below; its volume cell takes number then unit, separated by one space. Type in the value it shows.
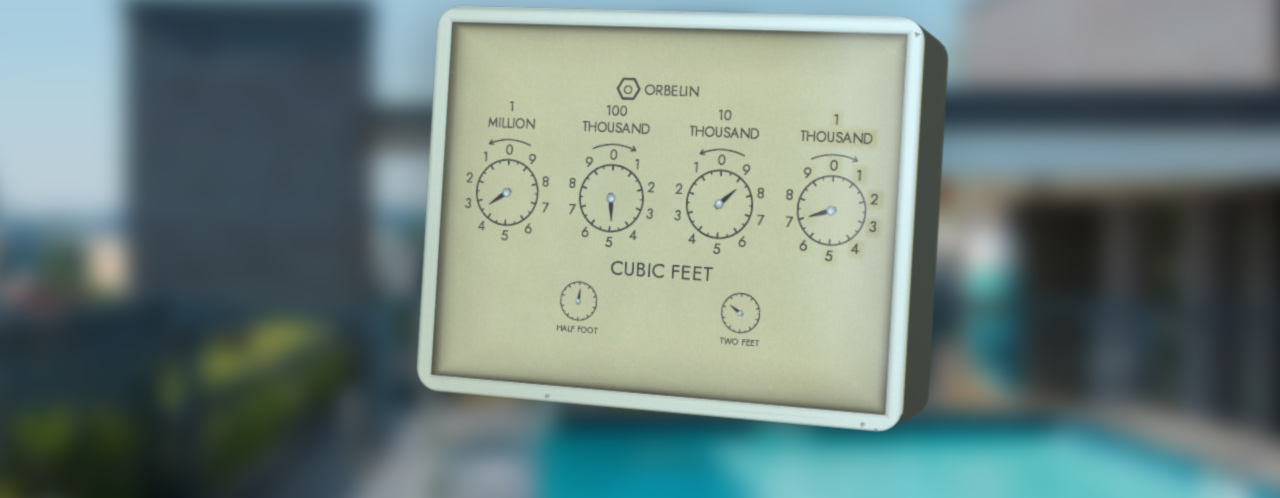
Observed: 348700 ft³
